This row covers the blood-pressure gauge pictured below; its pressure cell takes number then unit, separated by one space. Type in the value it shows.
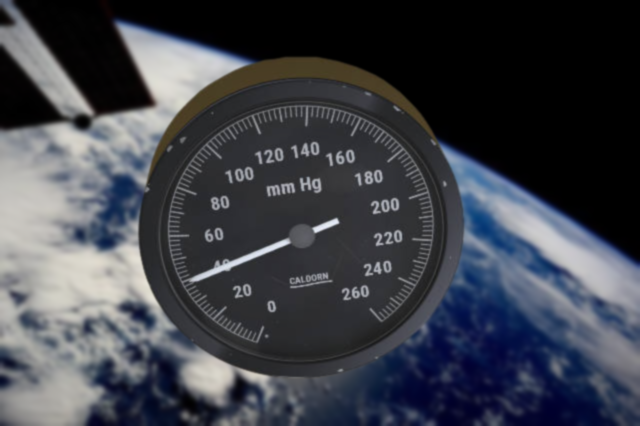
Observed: 40 mmHg
